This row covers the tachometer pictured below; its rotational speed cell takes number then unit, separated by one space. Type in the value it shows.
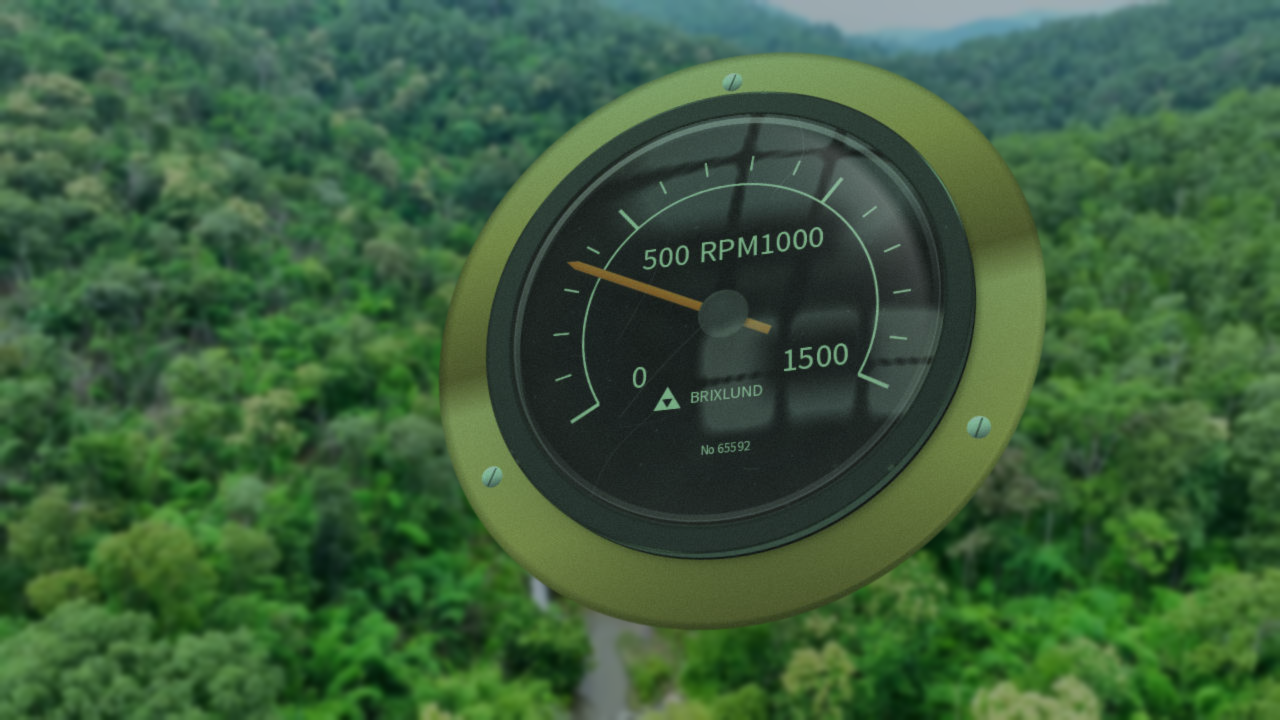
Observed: 350 rpm
